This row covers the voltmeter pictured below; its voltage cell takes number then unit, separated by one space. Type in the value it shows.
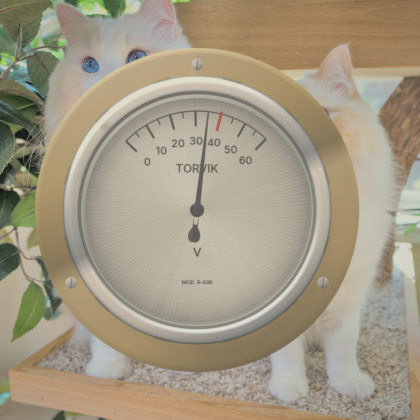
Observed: 35 V
